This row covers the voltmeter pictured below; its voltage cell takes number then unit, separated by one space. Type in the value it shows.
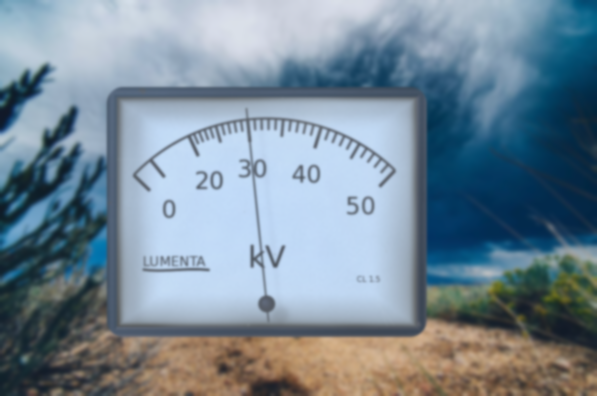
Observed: 30 kV
